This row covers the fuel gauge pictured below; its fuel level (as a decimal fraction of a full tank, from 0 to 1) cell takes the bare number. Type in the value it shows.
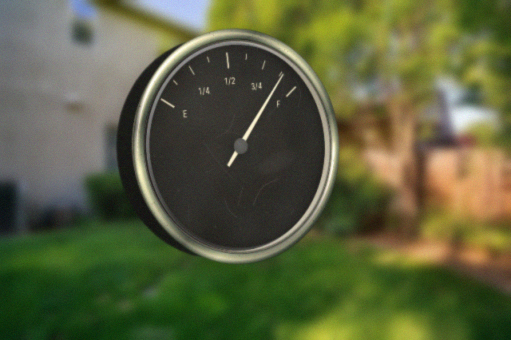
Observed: 0.875
